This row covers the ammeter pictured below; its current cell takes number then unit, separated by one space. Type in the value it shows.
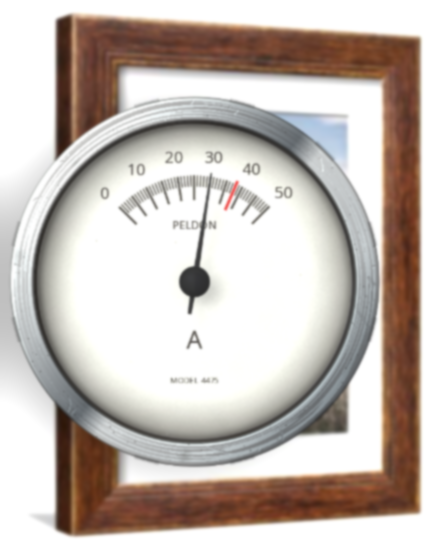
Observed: 30 A
